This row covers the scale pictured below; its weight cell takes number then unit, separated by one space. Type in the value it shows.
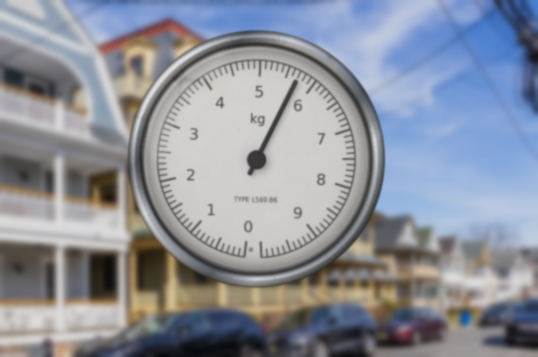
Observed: 5.7 kg
